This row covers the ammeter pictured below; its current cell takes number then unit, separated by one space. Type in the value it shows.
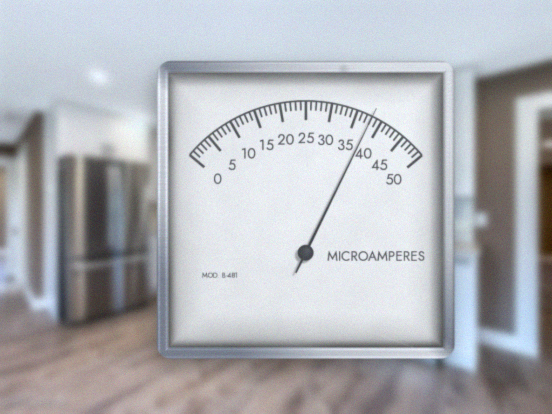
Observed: 38 µA
